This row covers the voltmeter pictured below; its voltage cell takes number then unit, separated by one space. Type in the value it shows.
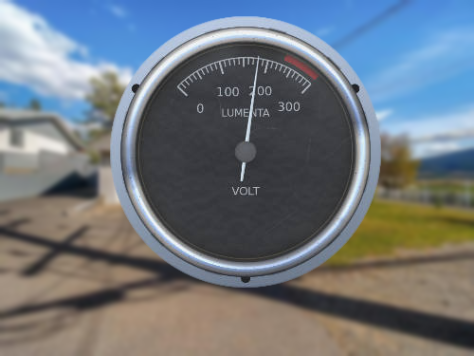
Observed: 180 V
